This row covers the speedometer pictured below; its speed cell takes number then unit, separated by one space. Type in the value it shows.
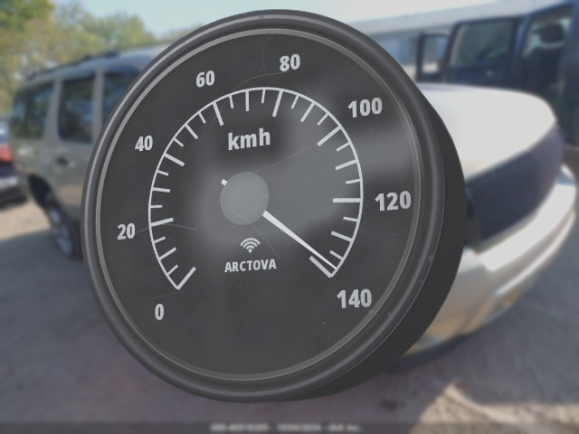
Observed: 137.5 km/h
